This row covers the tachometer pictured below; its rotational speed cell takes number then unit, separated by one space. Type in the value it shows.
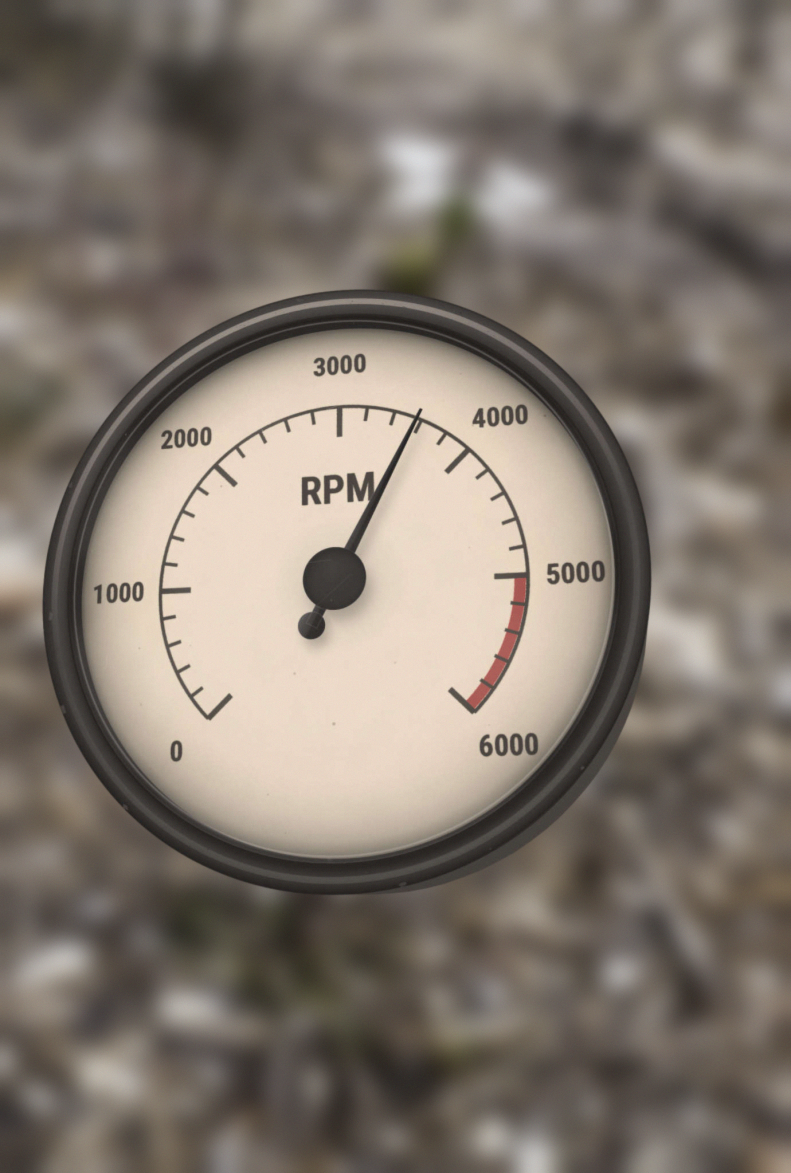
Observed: 3600 rpm
